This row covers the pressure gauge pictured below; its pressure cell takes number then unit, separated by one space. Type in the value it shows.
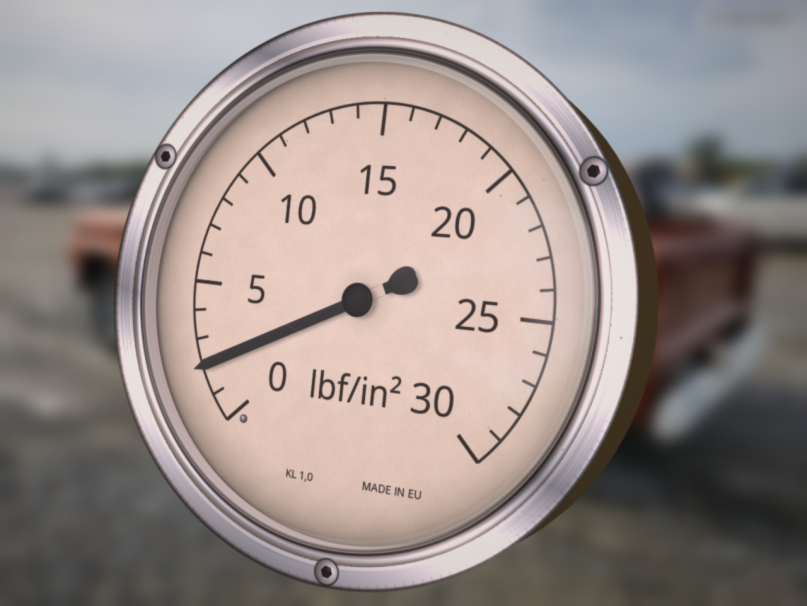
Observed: 2 psi
